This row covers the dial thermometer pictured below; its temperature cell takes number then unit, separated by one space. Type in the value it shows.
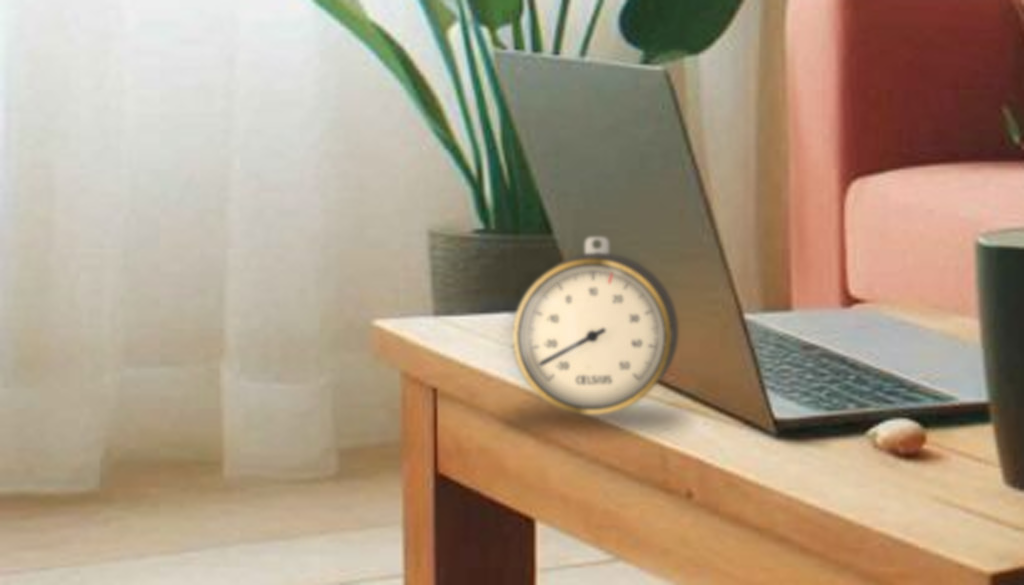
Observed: -25 °C
